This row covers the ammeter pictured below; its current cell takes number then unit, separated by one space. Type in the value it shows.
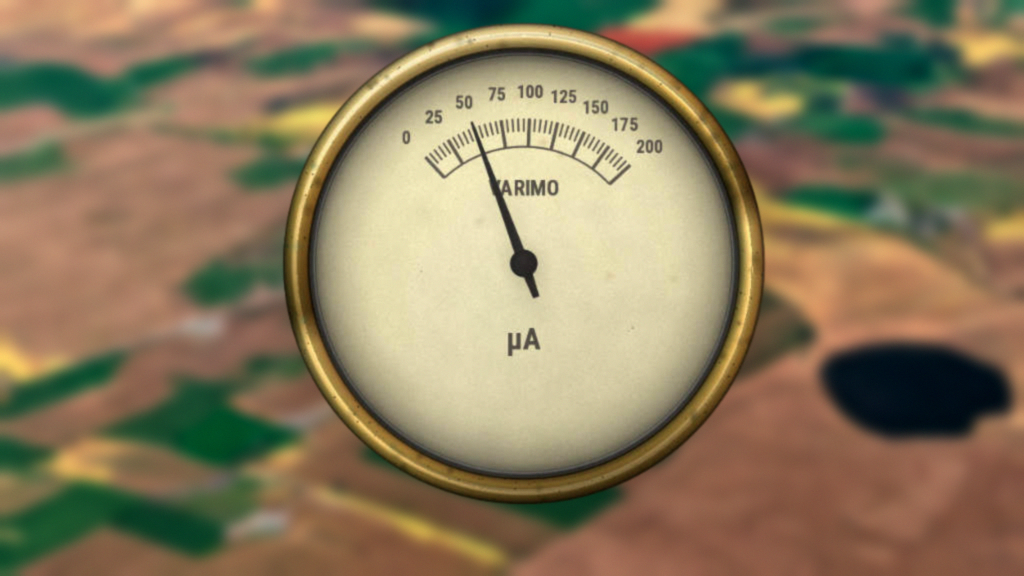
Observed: 50 µA
